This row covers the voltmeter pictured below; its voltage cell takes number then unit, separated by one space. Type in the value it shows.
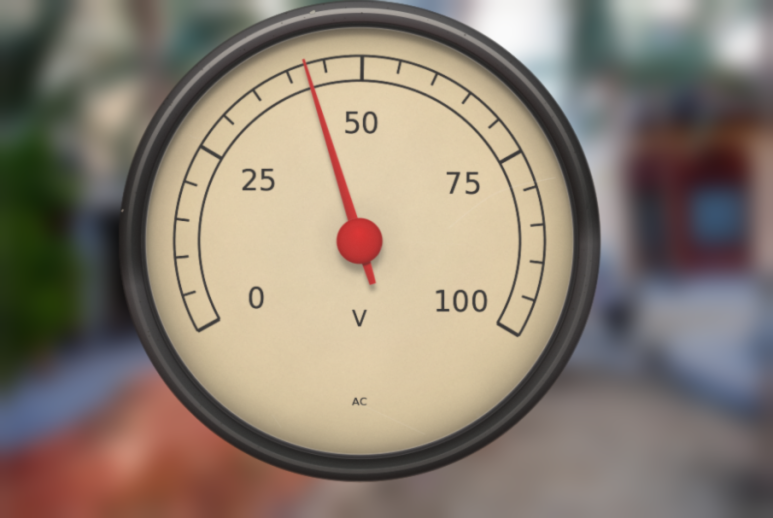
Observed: 42.5 V
